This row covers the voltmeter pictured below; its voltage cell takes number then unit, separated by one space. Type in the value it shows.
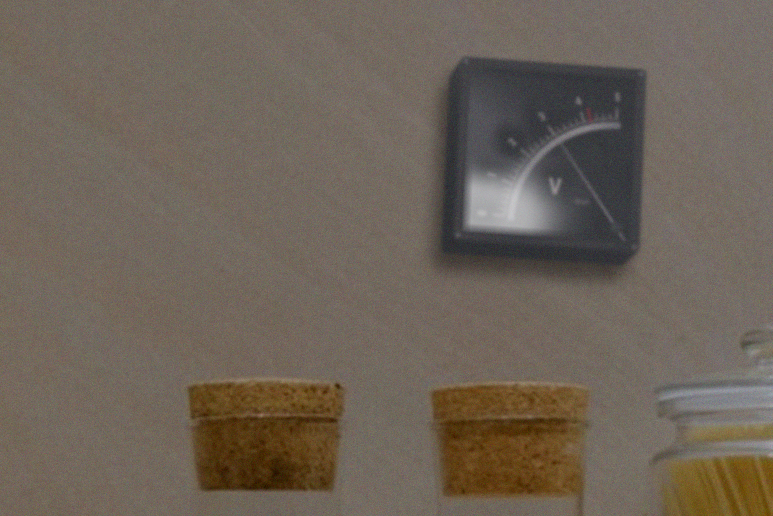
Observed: 3 V
